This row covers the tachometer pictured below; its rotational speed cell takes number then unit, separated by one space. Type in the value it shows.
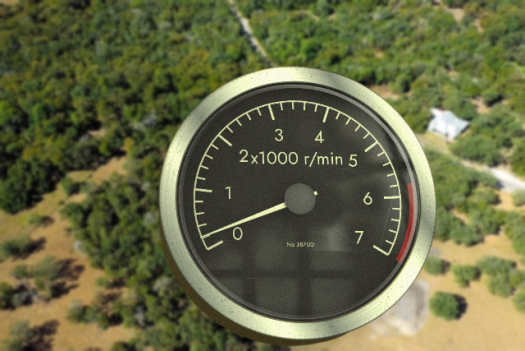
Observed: 200 rpm
